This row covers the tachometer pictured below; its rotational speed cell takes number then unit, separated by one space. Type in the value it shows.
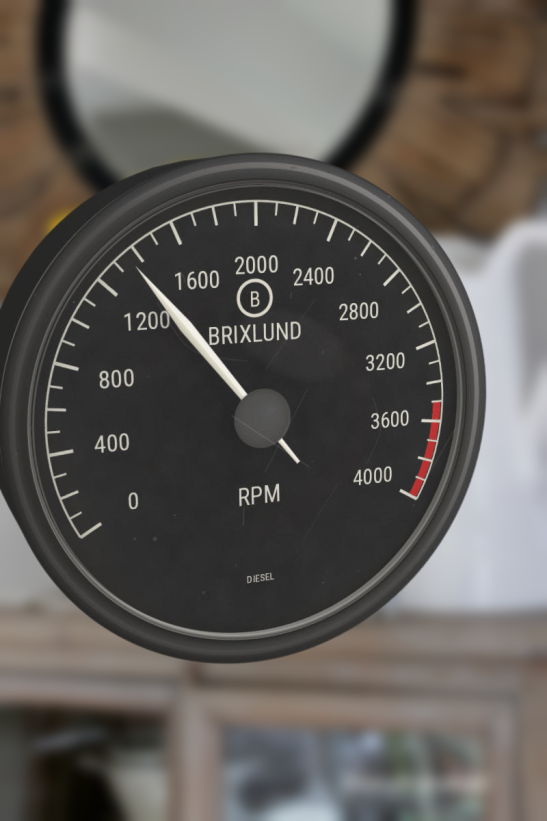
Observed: 1350 rpm
